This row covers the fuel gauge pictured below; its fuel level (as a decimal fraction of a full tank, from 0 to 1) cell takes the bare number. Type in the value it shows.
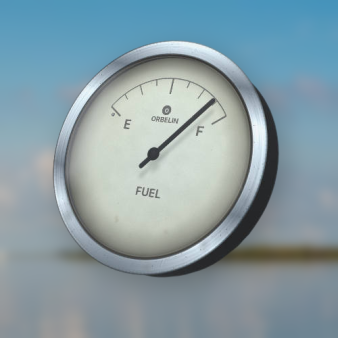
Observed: 0.875
